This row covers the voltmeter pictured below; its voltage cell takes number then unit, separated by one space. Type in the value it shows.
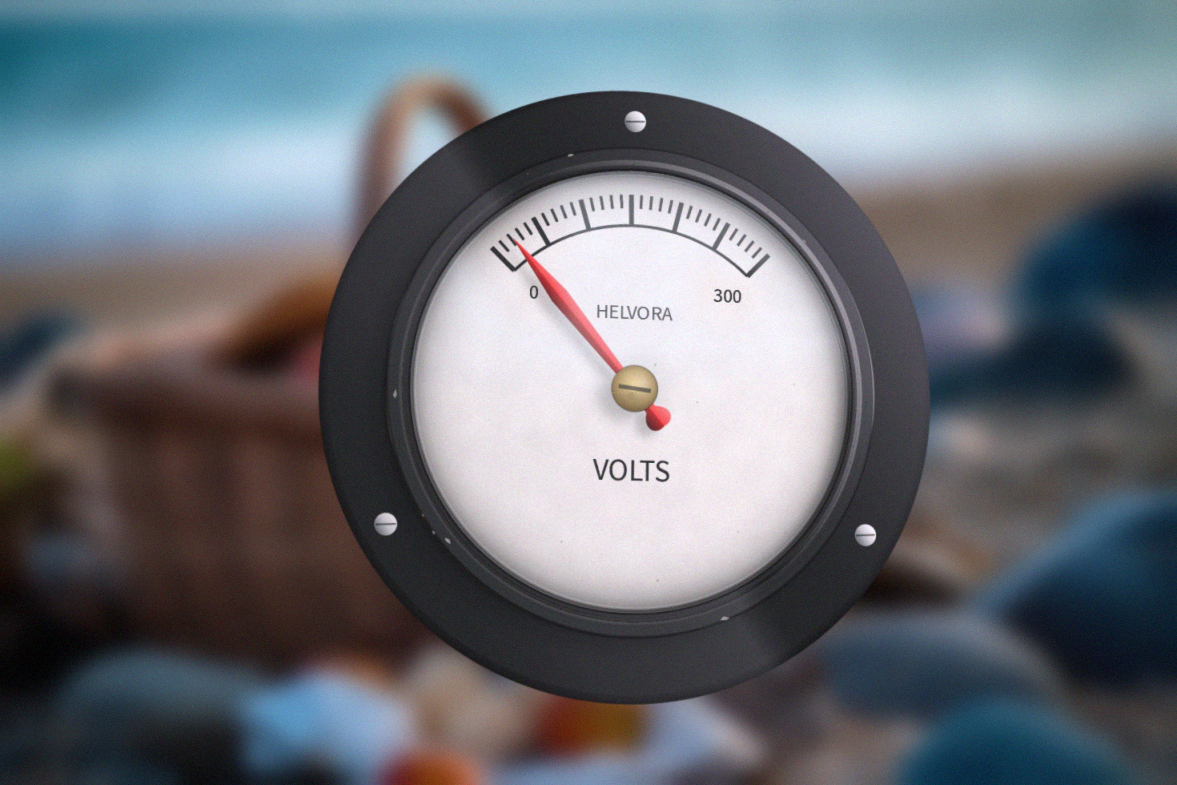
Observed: 20 V
